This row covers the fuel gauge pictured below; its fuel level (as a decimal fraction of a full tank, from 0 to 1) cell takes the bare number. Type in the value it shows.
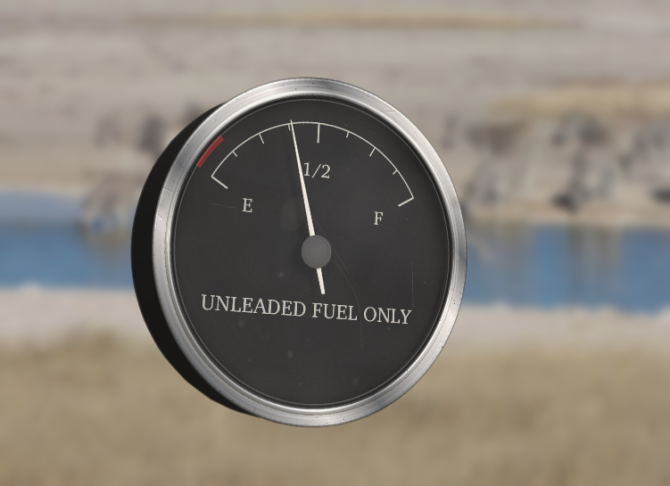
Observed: 0.375
